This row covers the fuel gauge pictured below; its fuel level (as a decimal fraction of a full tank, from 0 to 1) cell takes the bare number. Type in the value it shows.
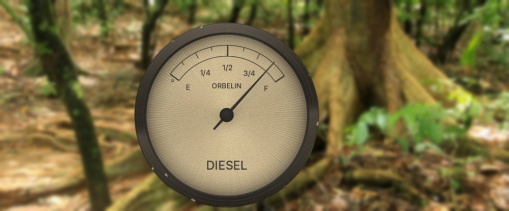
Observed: 0.875
